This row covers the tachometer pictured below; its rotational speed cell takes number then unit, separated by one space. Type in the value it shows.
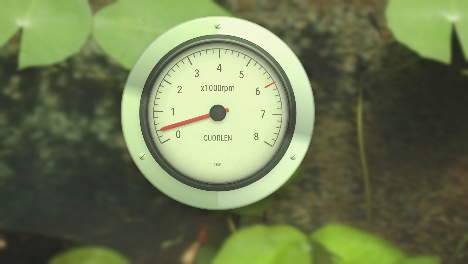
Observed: 400 rpm
